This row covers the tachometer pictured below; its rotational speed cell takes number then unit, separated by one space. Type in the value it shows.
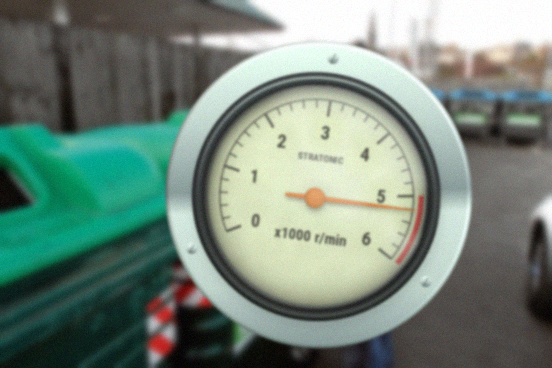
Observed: 5200 rpm
